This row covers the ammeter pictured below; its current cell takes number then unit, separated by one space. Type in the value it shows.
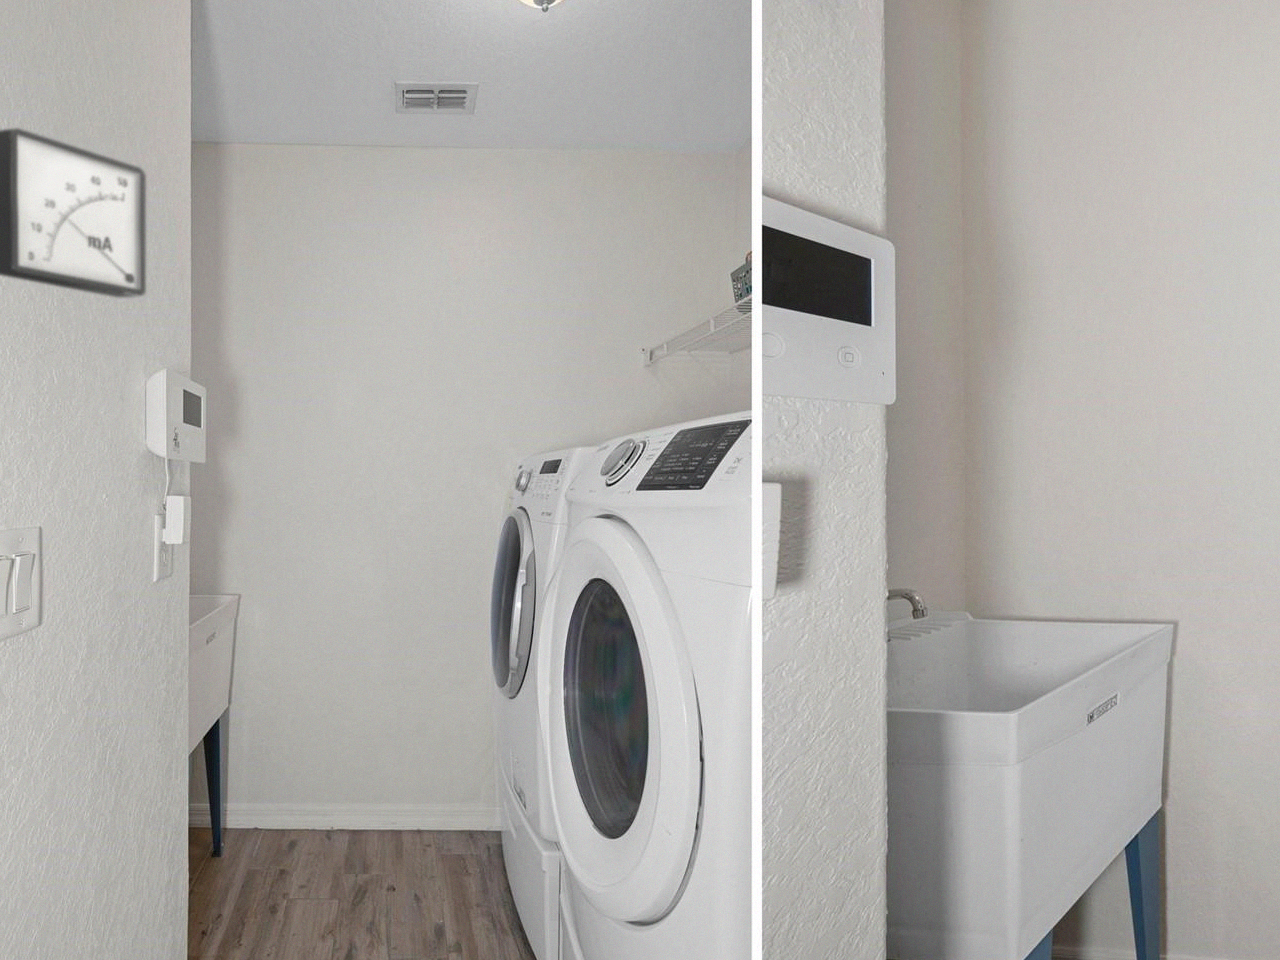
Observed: 20 mA
